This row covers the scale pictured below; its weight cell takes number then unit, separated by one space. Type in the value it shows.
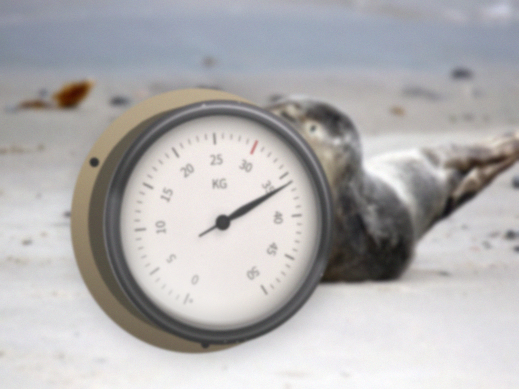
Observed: 36 kg
